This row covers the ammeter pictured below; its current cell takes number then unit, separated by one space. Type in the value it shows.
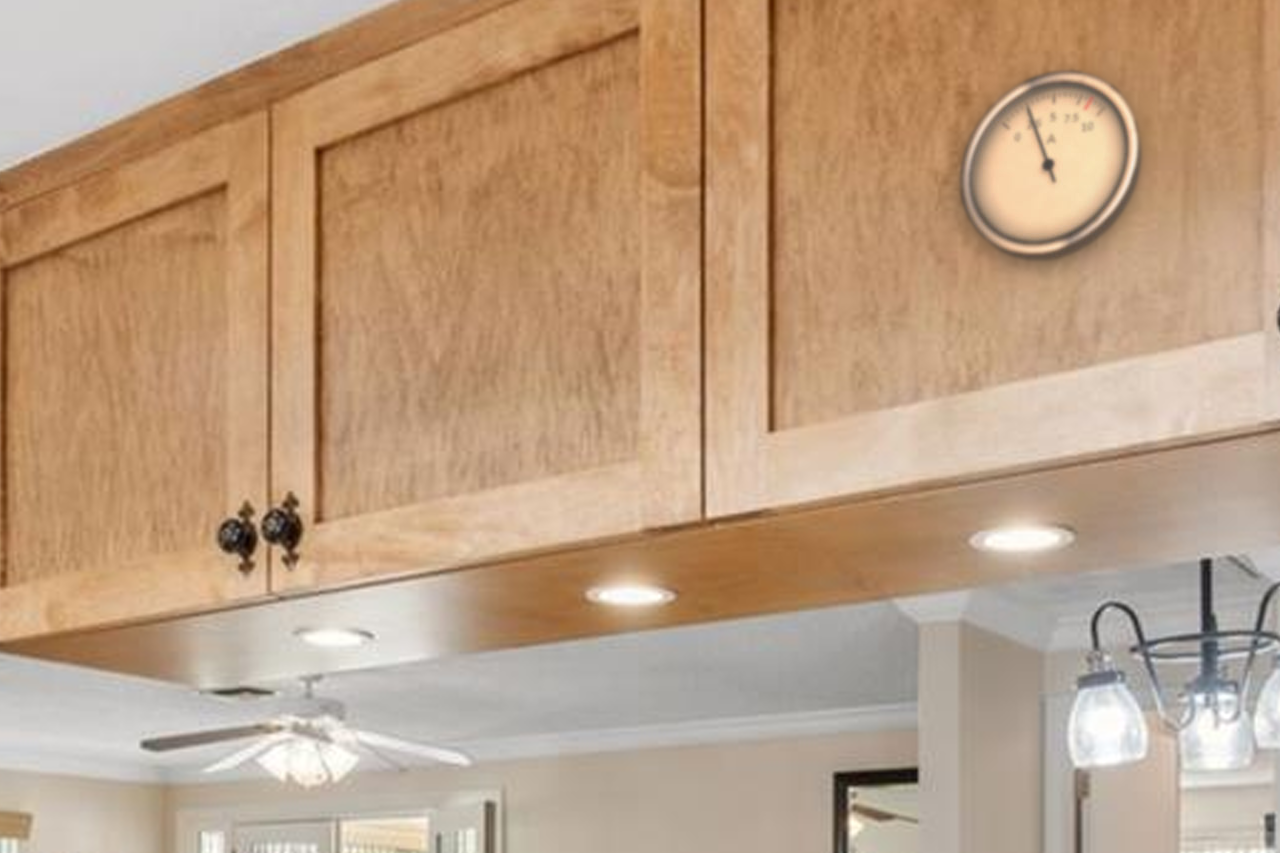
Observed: 2.5 A
